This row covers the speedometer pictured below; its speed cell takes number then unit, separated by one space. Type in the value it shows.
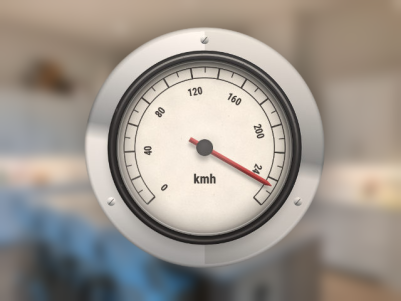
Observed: 245 km/h
